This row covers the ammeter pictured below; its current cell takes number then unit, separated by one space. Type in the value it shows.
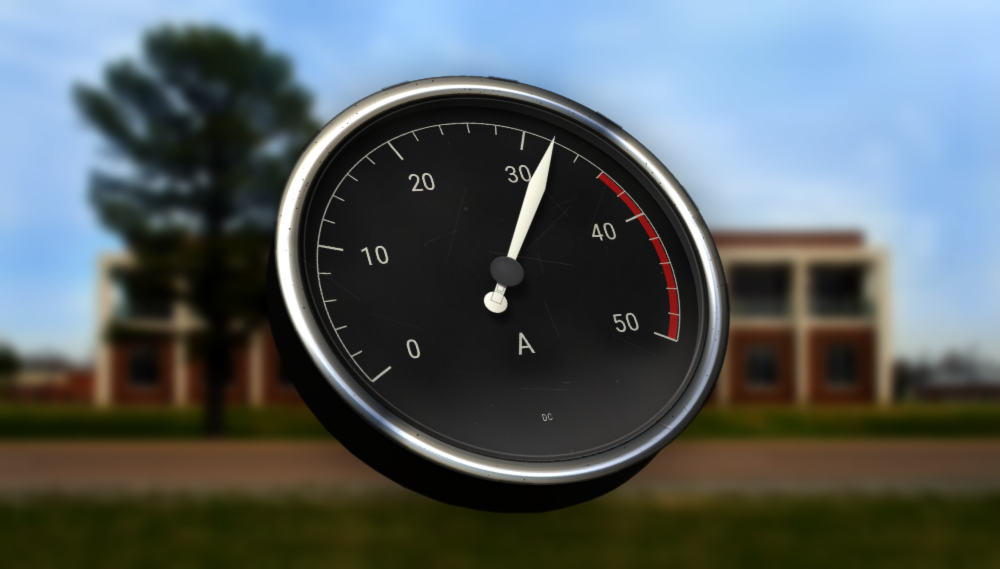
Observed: 32 A
